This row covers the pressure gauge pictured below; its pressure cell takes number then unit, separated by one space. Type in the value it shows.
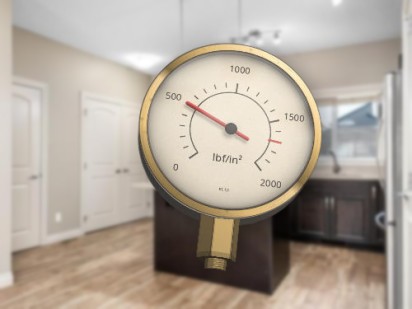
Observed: 500 psi
